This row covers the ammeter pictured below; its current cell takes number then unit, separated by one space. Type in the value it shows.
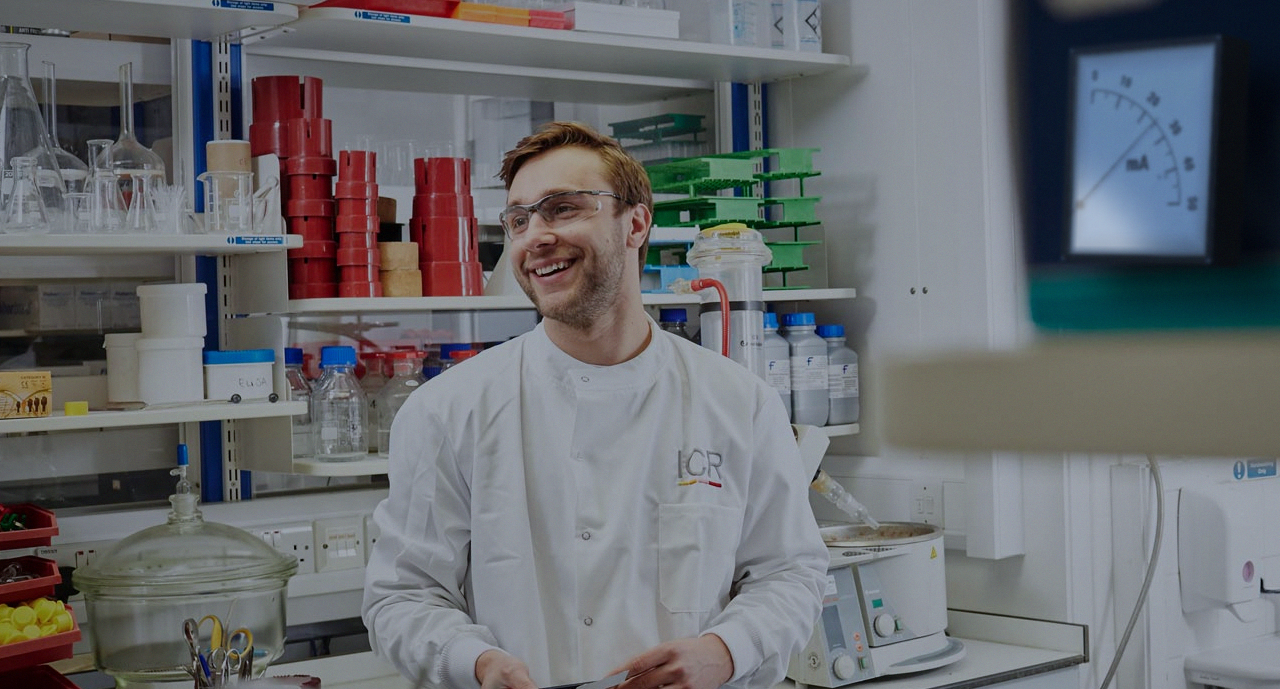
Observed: 25 mA
